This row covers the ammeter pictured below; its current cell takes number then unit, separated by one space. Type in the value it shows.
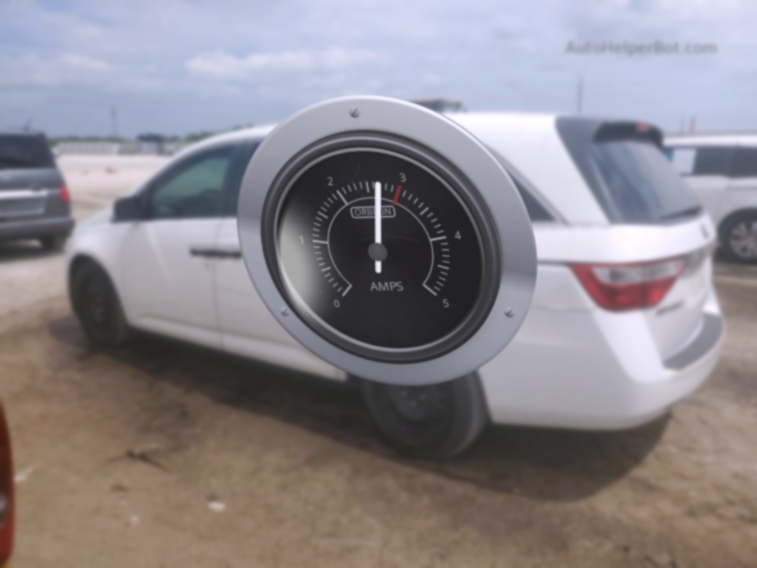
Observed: 2.7 A
